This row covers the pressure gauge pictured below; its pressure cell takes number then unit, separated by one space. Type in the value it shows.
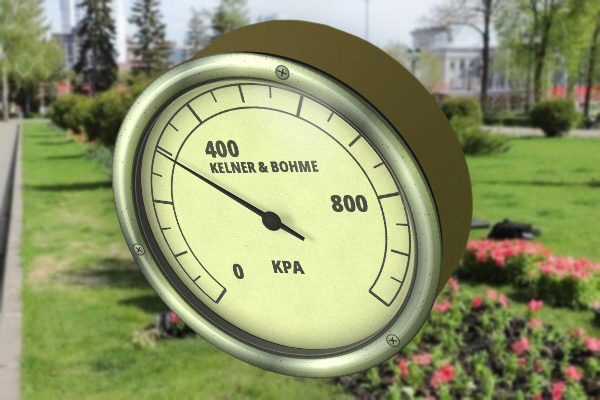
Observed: 300 kPa
